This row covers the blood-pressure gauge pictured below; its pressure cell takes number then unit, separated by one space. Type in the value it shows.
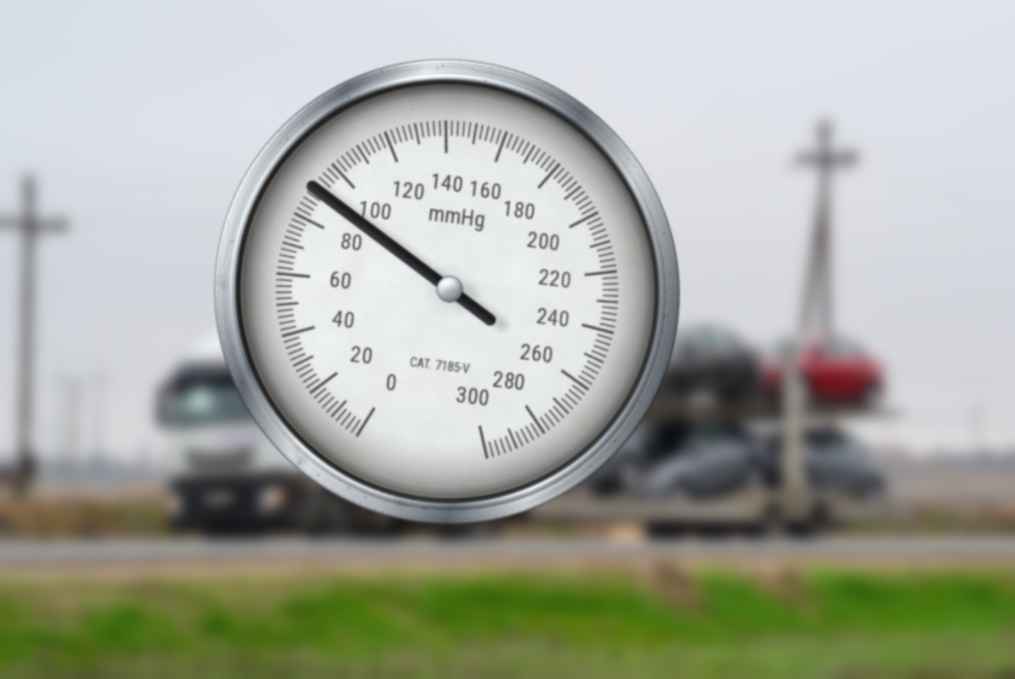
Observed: 90 mmHg
